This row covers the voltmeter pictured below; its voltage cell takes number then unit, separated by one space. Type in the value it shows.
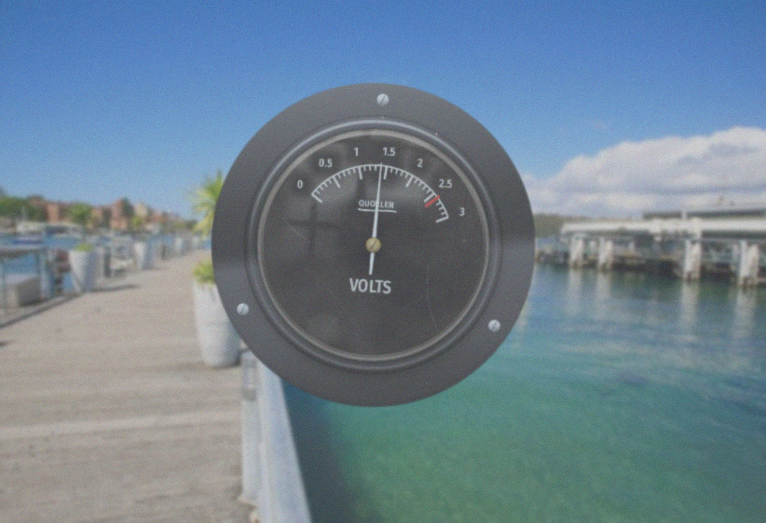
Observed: 1.4 V
